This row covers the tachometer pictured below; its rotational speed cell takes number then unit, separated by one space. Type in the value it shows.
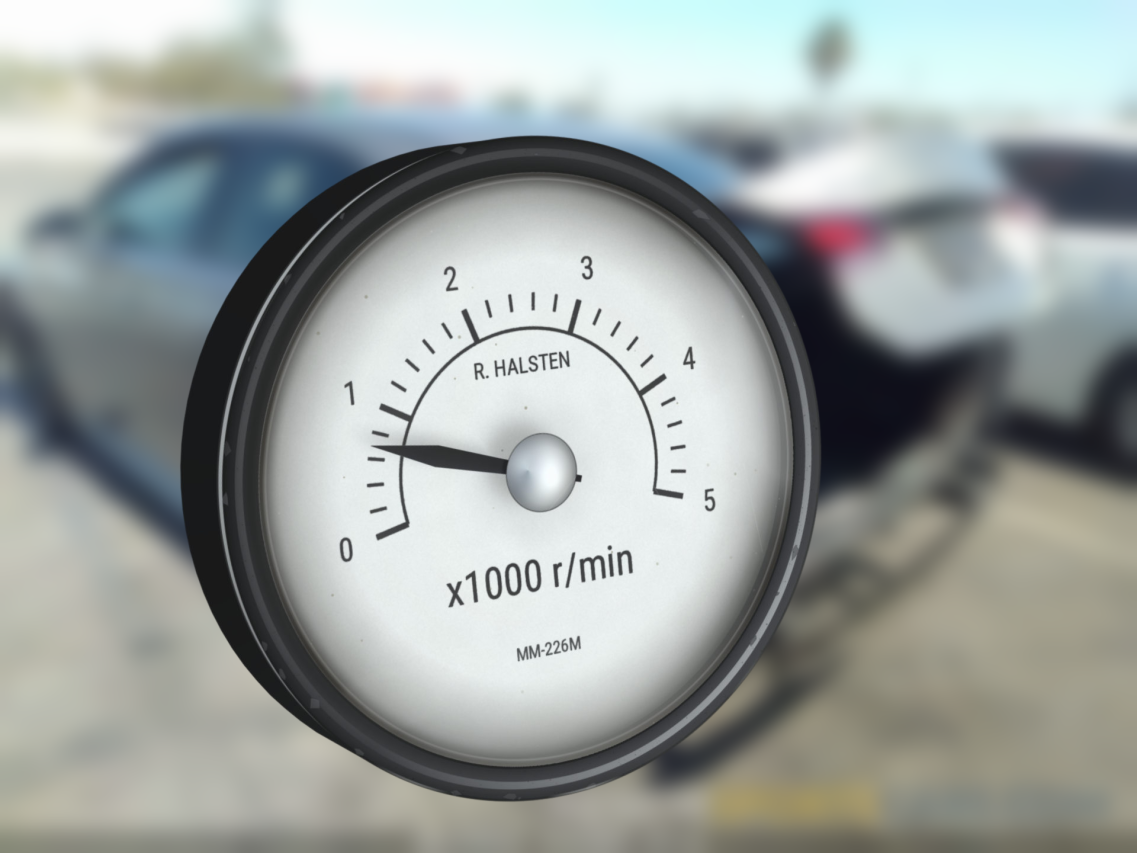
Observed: 700 rpm
